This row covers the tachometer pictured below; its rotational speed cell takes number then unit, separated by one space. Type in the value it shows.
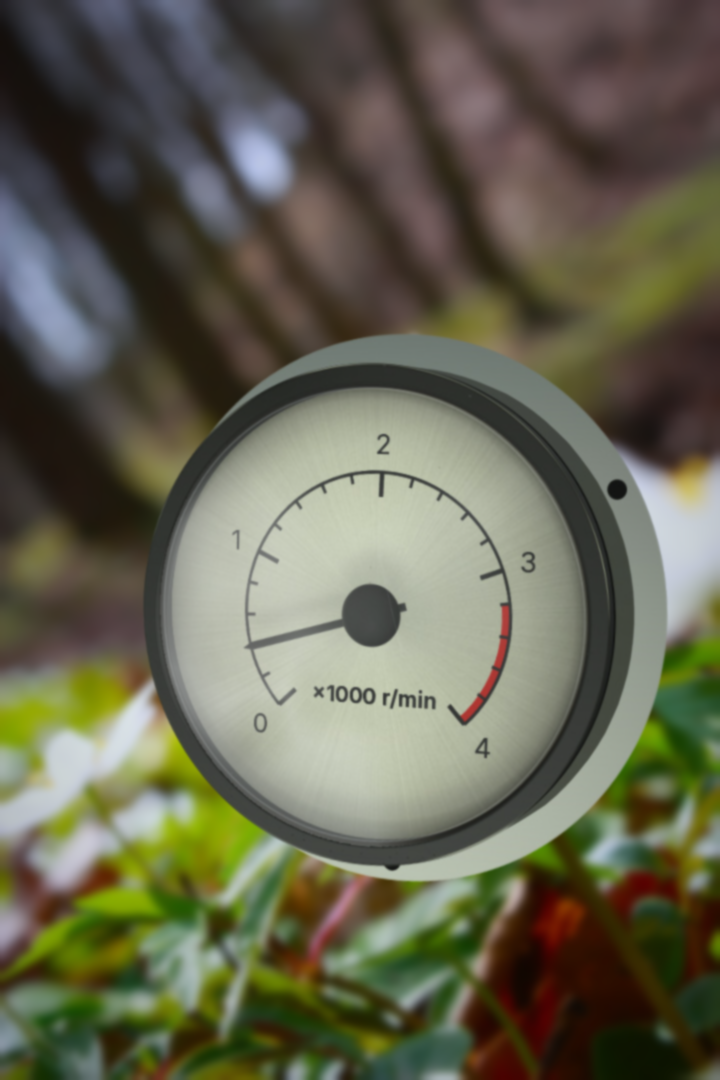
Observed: 400 rpm
